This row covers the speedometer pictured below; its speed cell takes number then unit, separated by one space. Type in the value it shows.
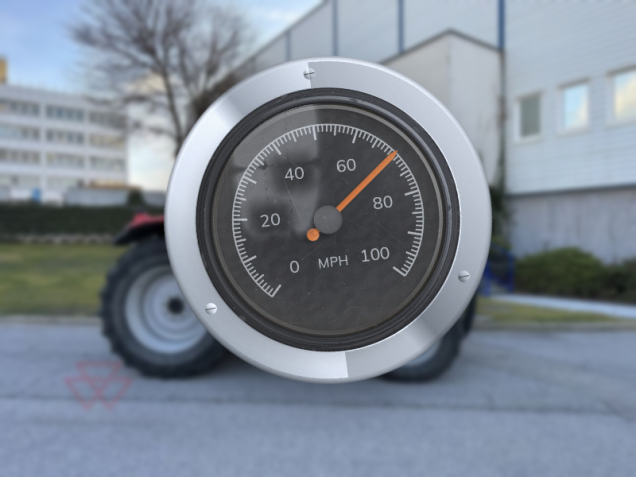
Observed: 70 mph
